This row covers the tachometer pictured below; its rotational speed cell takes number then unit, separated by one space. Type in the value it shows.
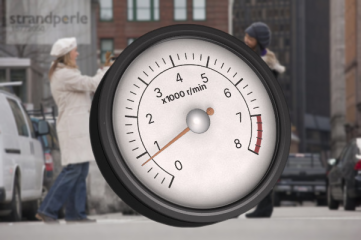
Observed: 800 rpm
